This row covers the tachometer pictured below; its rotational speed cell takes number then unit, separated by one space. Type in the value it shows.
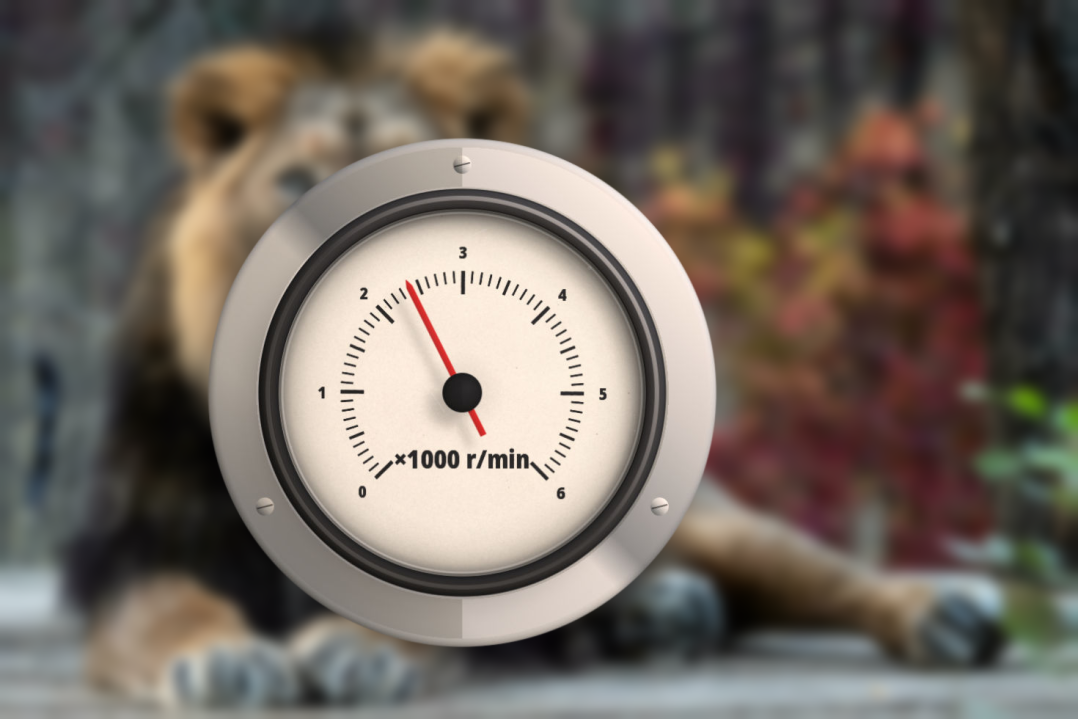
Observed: 2400 rpm
